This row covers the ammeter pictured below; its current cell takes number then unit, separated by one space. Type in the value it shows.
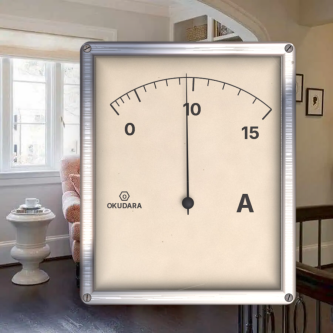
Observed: 9.5 A
